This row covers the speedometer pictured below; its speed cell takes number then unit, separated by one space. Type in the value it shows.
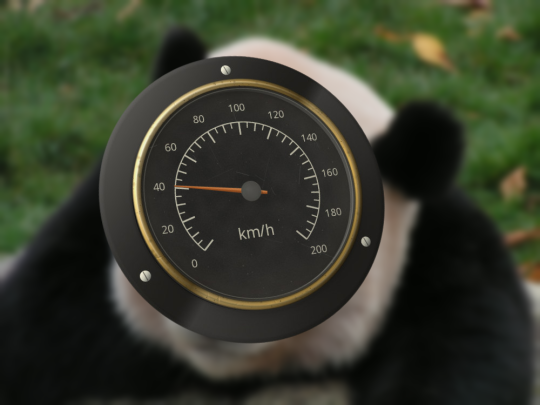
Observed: 40 km/h
